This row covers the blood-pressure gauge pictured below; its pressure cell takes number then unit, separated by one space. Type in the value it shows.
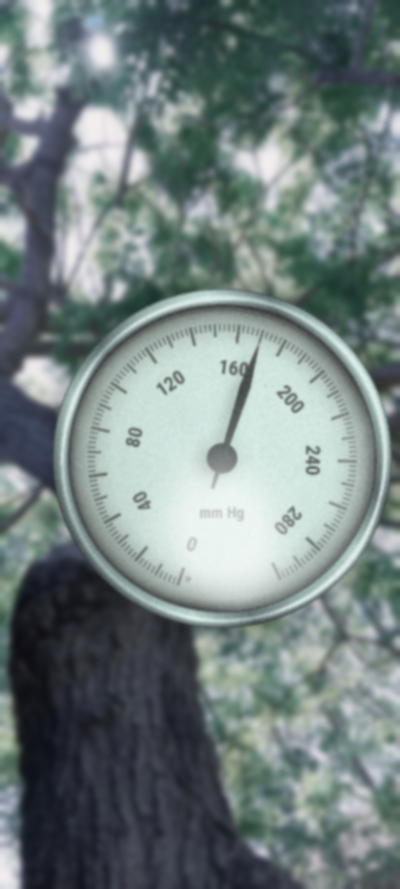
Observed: 170 mmHg
